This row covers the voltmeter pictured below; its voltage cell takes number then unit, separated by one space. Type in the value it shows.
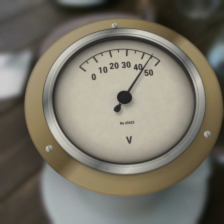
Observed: 45 V
